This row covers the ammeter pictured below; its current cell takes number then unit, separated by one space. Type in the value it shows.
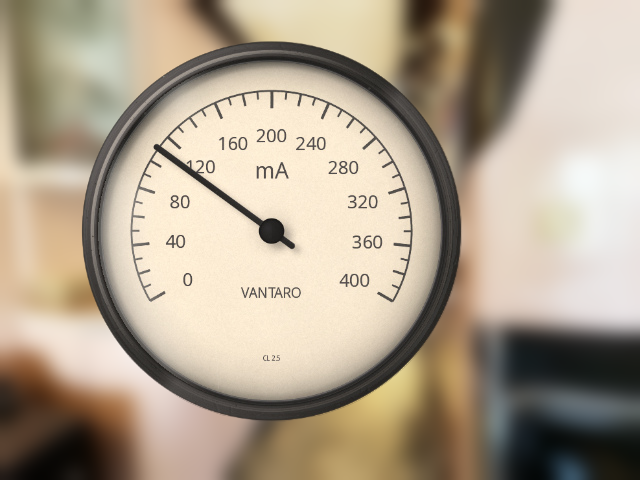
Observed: 110 mA
